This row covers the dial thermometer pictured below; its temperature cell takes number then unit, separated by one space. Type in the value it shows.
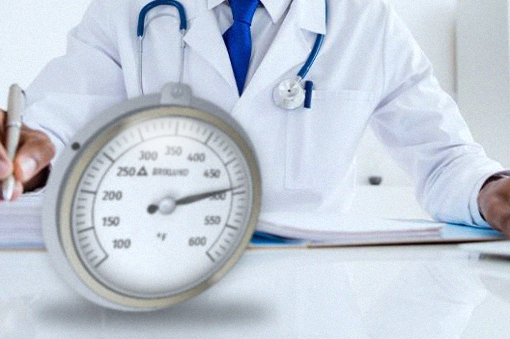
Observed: 490 °F
